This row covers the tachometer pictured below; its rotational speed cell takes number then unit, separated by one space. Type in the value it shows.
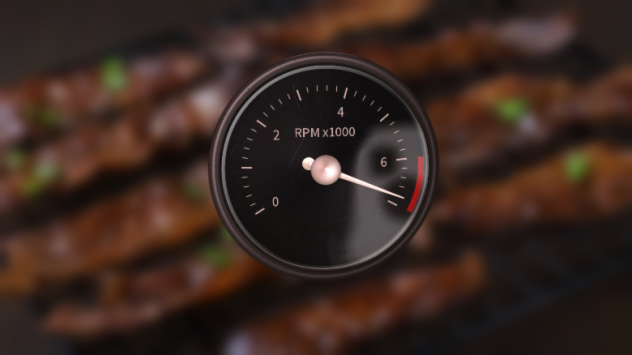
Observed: 6800 rpm
